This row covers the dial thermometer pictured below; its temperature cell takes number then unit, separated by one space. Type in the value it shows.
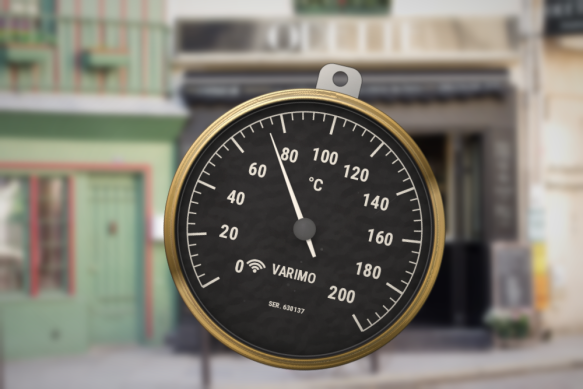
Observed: 74 °C
